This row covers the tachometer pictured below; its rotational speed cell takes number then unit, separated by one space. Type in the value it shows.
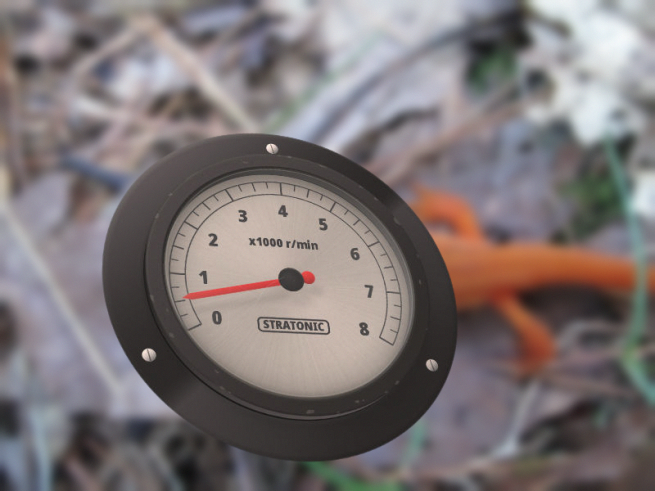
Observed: 500 rpm
